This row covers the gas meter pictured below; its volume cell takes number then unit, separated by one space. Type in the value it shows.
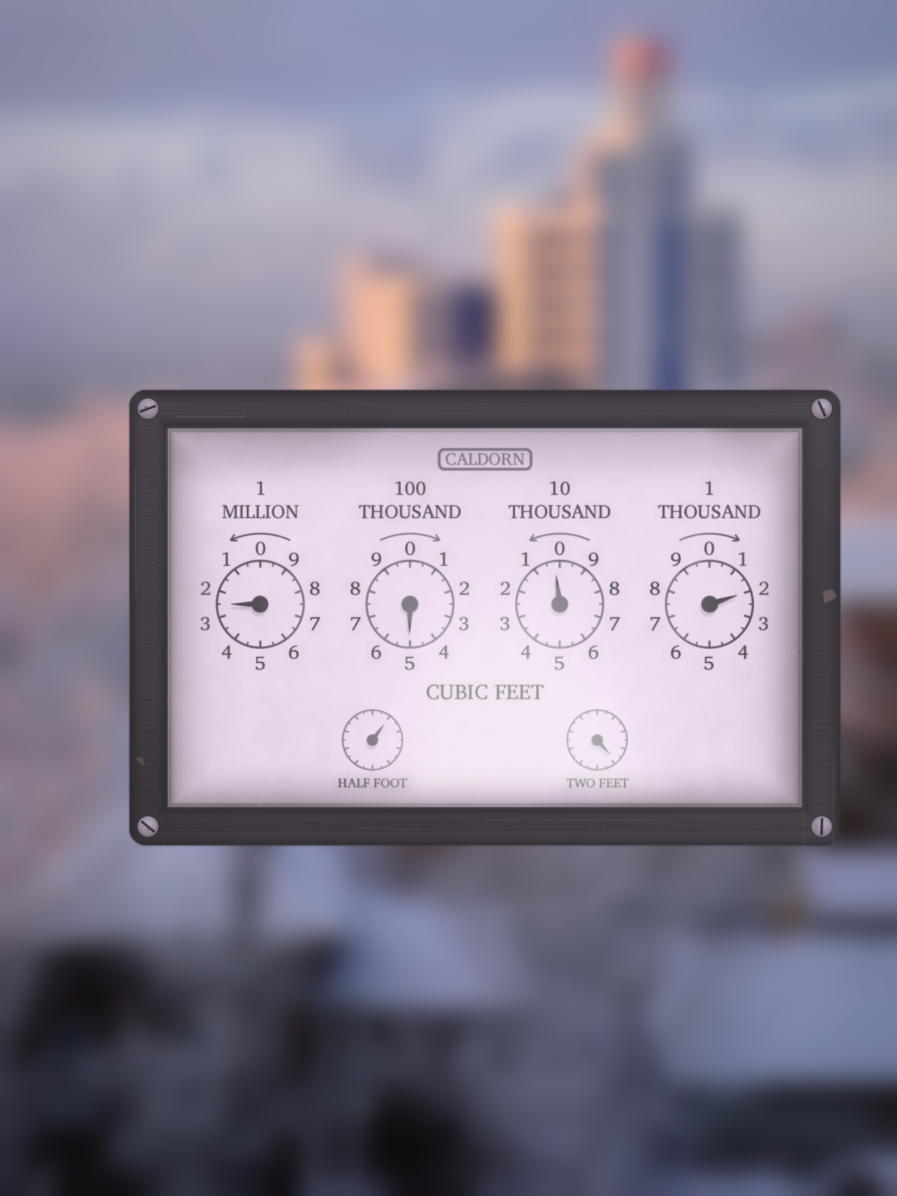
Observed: 250200 ft³
